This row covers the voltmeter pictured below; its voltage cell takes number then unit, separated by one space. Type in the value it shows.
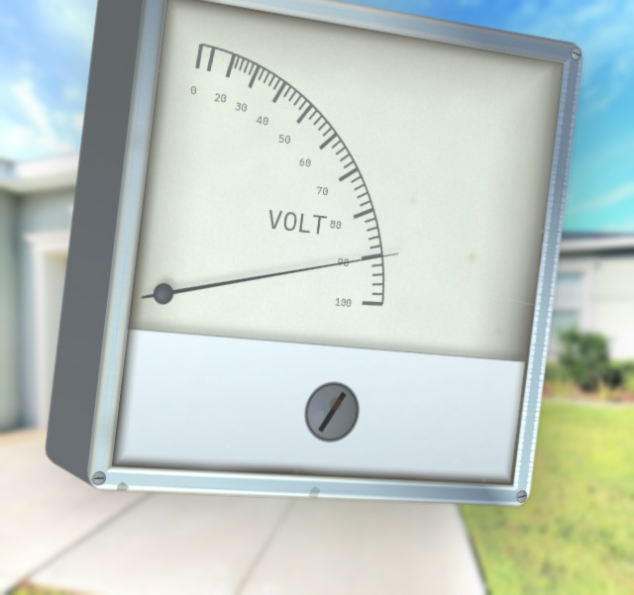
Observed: 90 V
